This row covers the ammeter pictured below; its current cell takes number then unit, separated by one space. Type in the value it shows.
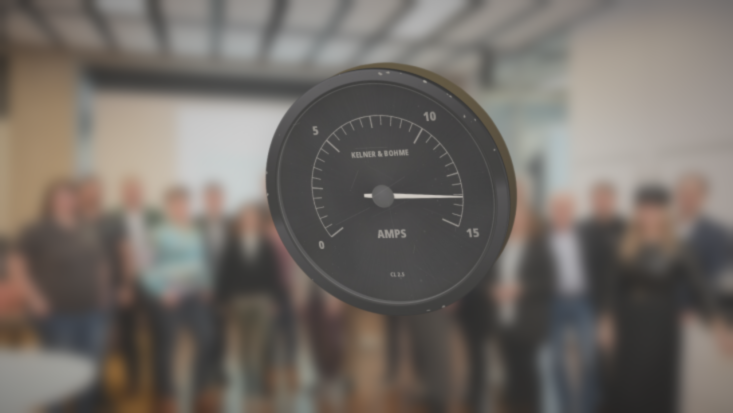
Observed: 13.5 A
